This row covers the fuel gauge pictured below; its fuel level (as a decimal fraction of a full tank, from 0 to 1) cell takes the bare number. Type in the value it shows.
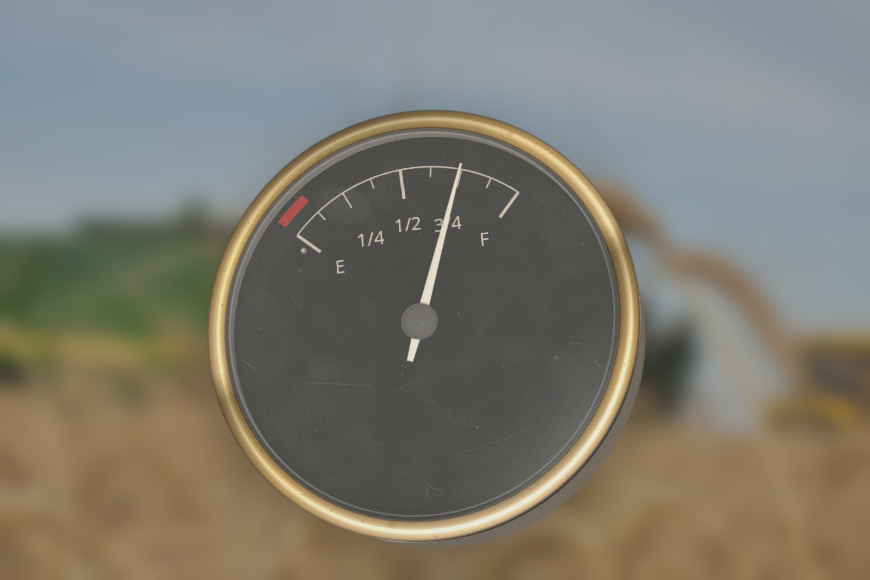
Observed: 0.75
